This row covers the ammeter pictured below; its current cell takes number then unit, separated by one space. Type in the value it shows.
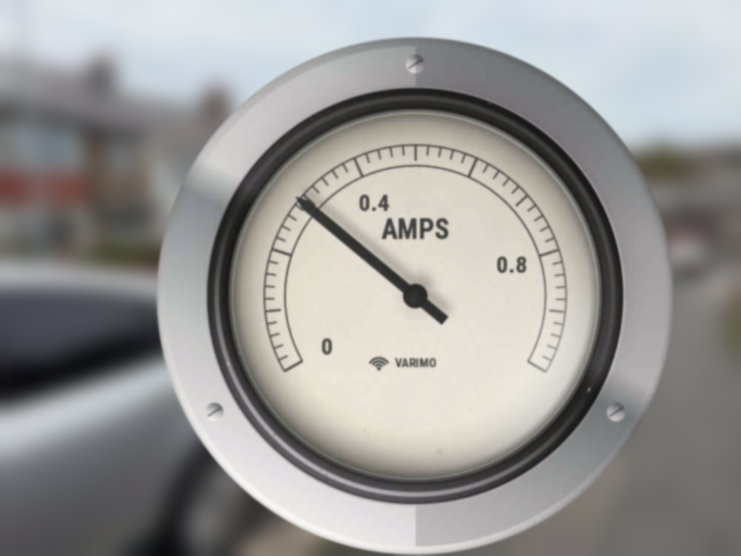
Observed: 0.29 A
